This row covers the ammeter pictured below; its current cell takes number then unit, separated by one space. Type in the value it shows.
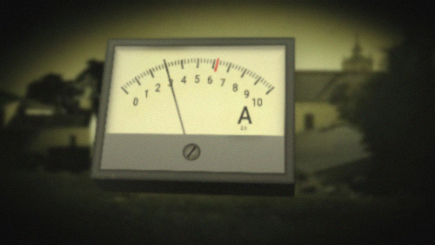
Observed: 3 A
